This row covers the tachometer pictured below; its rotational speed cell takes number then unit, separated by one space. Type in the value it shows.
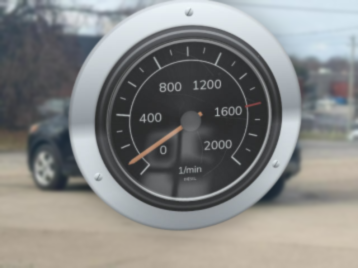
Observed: 100 rpm
